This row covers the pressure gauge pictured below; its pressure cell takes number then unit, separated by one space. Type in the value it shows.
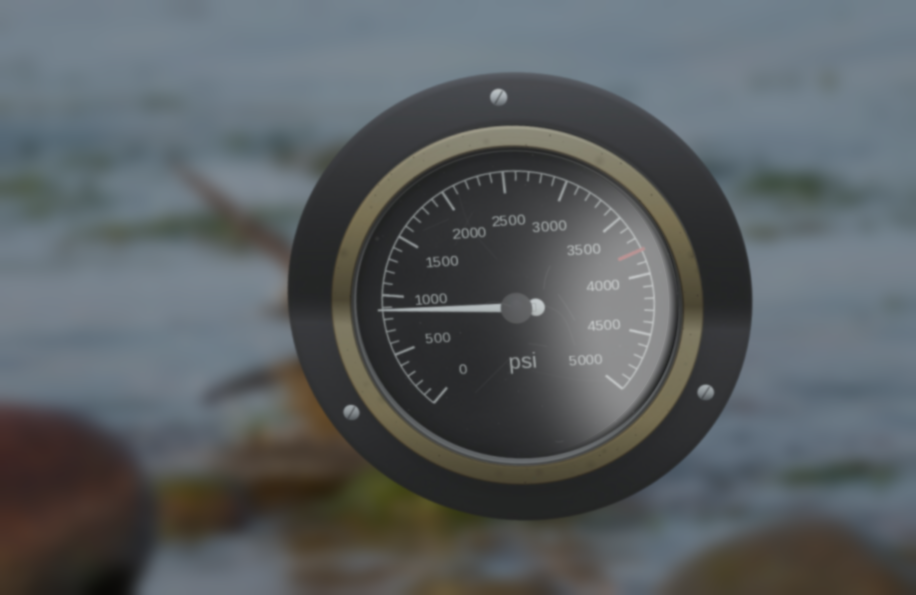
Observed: 900 psi
